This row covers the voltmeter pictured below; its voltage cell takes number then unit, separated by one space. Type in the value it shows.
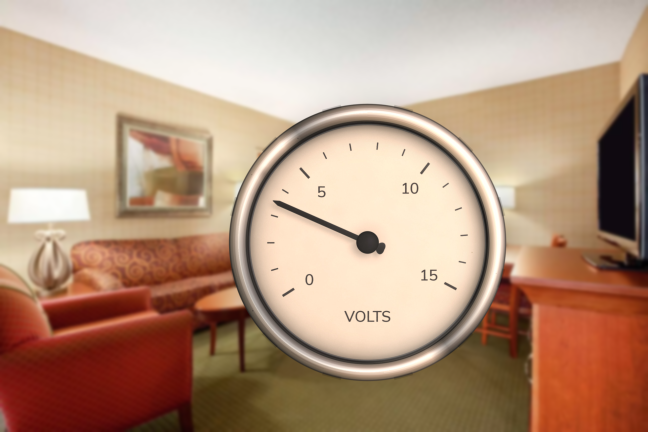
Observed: 3.5 V
